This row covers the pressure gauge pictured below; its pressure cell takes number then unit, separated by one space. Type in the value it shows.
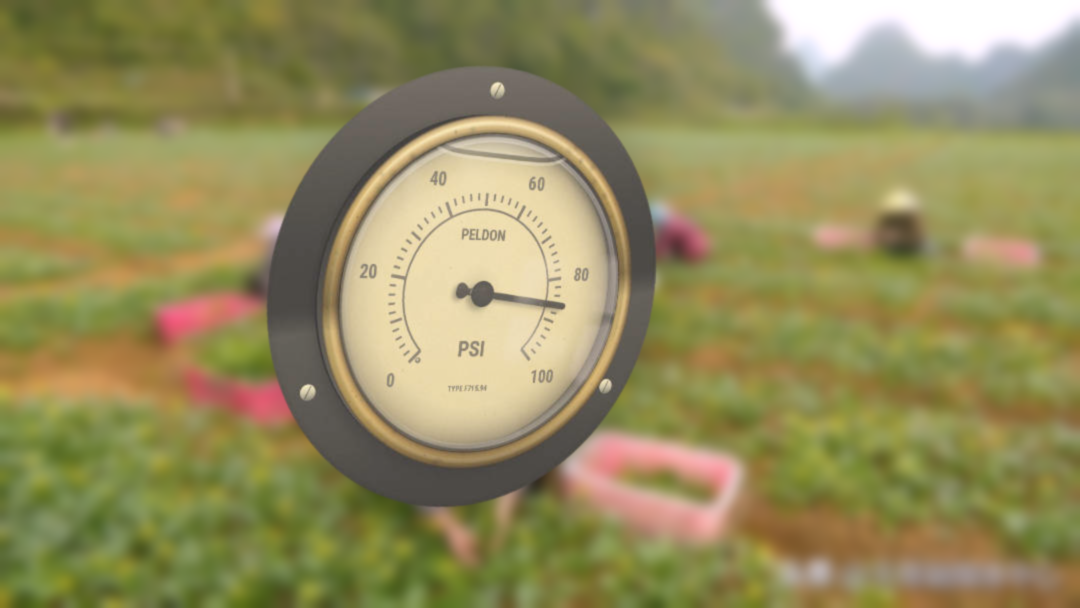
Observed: 86 psi
